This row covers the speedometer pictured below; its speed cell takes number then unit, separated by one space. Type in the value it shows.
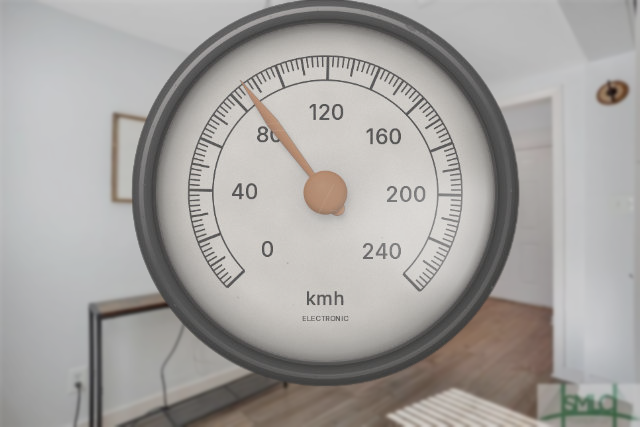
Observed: 86 km/h
